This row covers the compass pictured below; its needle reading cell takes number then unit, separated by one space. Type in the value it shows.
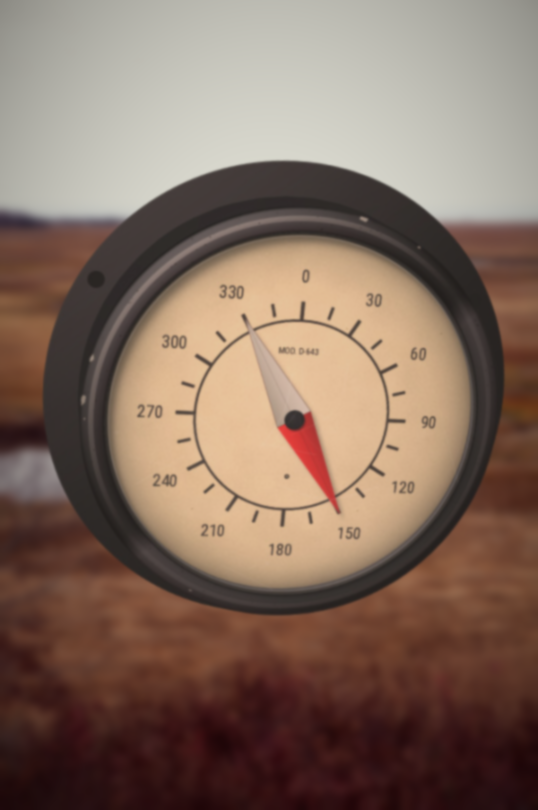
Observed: 150 °
